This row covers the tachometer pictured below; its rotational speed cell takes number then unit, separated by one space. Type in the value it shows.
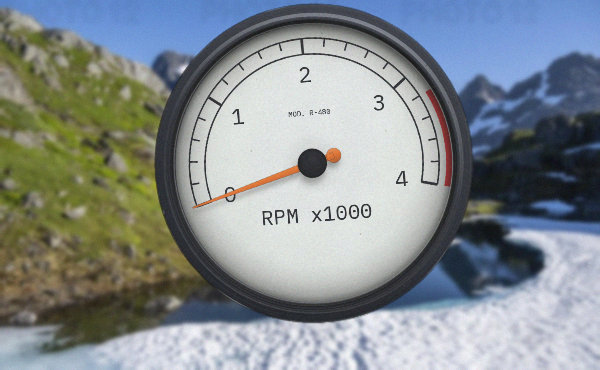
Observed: 0 rpm
